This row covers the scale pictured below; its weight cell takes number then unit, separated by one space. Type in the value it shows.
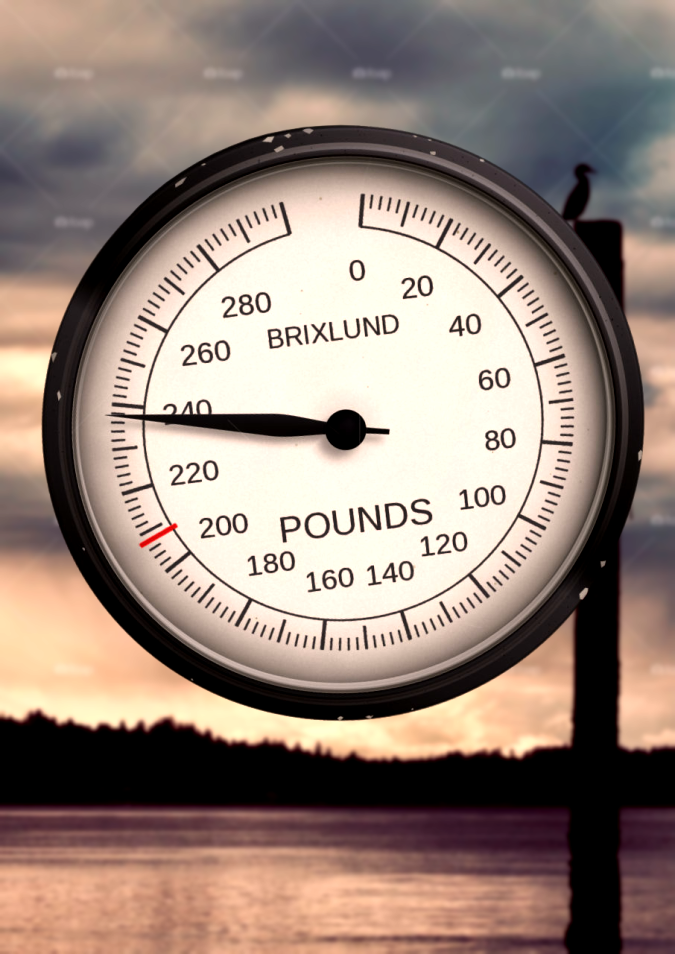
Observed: 238 lb
